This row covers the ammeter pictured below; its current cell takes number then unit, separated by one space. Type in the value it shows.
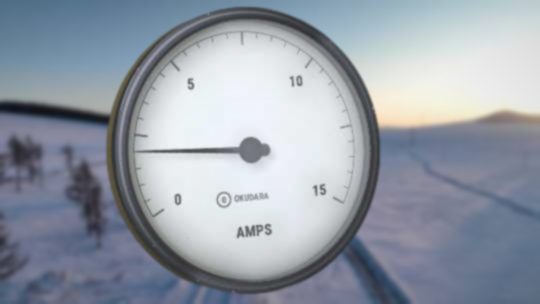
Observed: 2 A
